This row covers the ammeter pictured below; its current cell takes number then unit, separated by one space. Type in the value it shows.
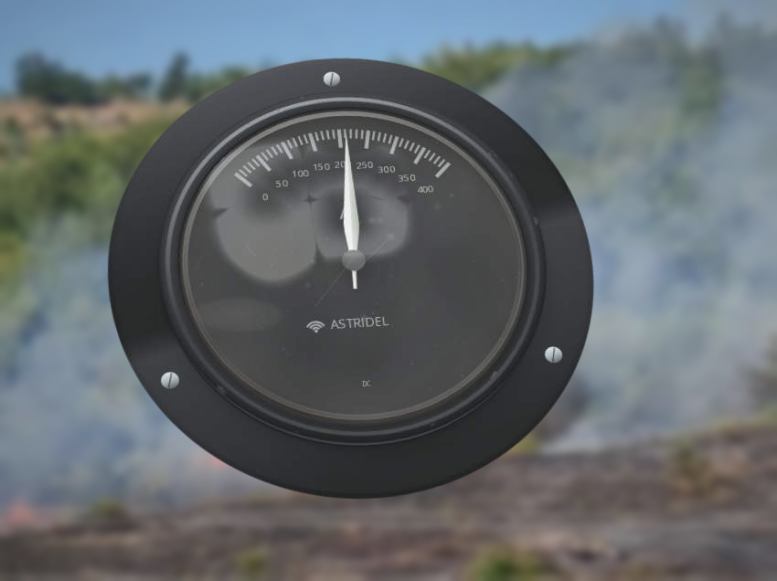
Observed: 210 A
